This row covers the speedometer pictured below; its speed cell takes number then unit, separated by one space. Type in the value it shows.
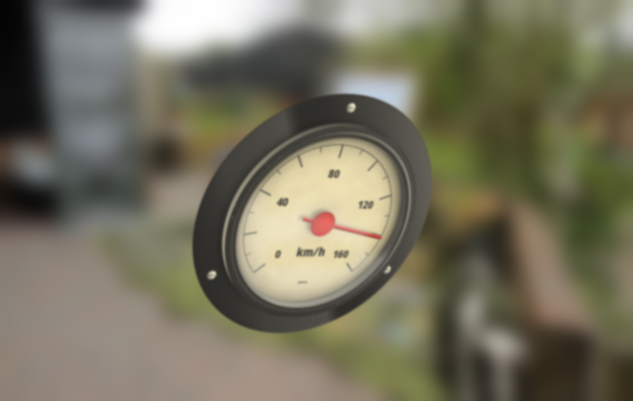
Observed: 140 km/h
